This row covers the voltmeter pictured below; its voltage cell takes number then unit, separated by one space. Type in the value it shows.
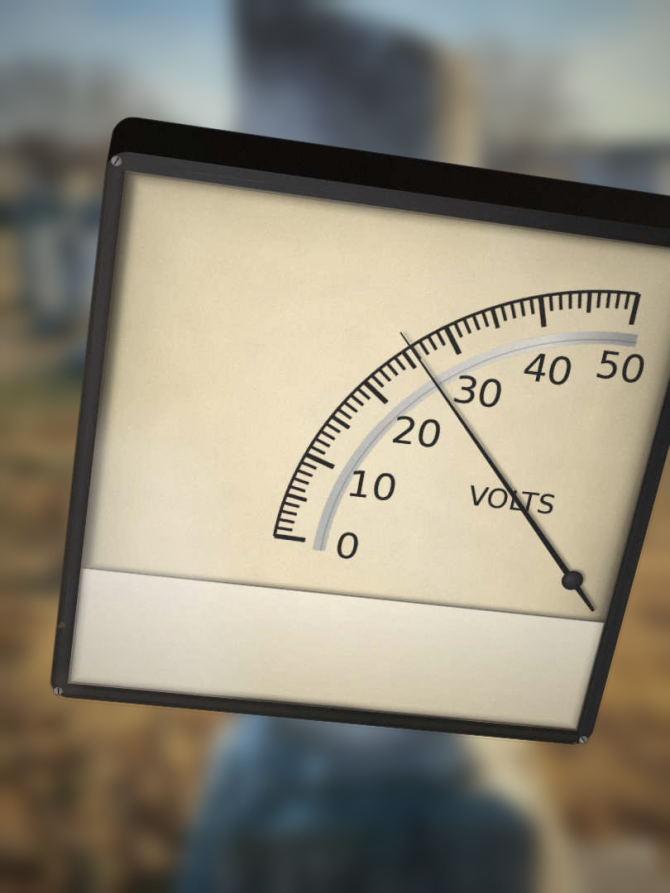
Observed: 26 V
